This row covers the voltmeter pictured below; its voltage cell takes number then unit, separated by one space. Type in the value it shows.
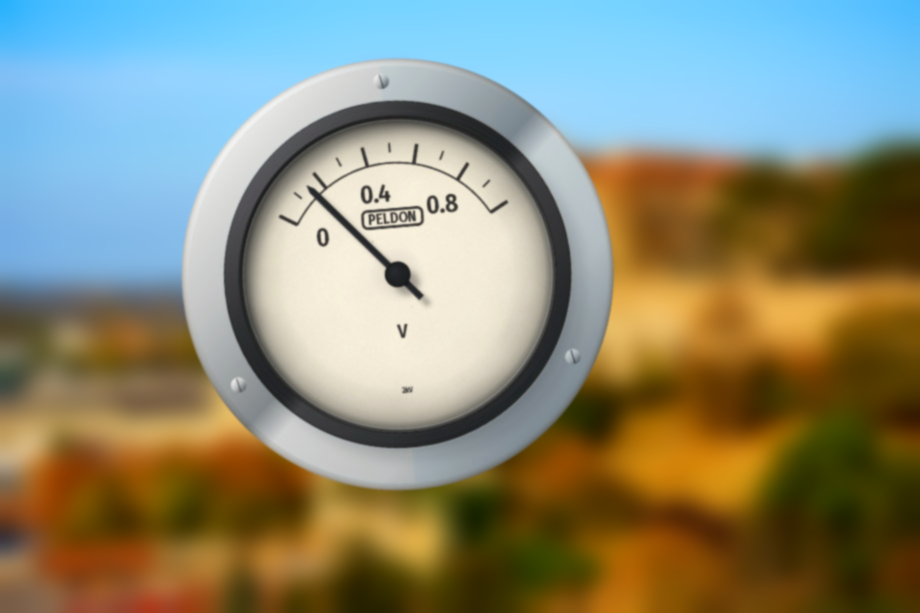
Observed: 0.15 V
